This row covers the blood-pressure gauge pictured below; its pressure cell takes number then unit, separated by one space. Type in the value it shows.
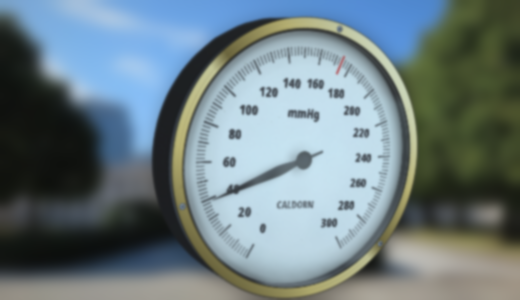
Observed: 40 mmHg
